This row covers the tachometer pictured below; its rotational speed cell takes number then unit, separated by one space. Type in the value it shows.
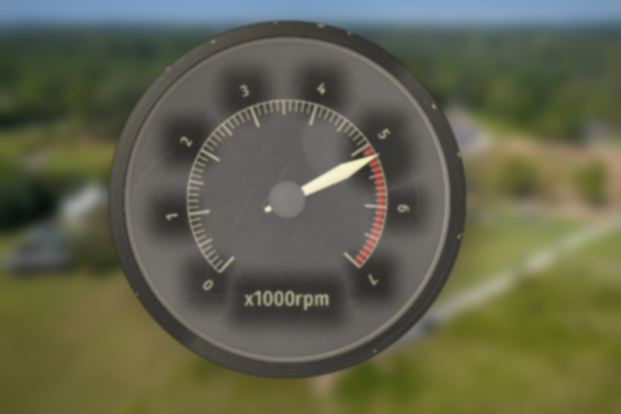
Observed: 5200 rpm
